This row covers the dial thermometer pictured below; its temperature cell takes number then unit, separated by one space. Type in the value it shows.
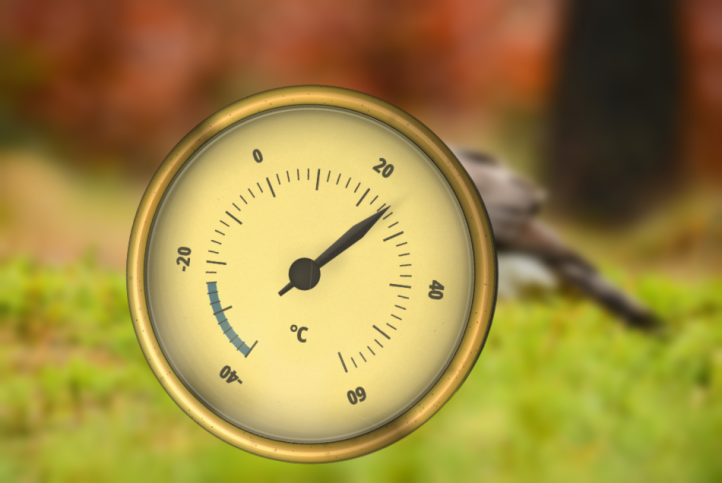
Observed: 25 °C
